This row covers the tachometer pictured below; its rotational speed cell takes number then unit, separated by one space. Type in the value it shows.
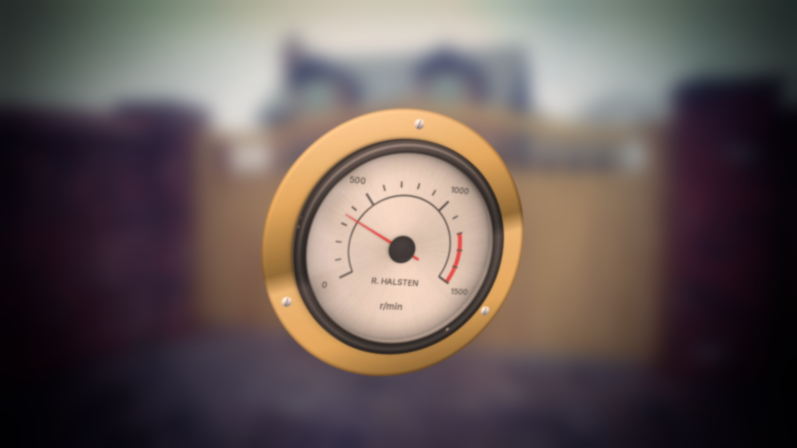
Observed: 350 rpm
